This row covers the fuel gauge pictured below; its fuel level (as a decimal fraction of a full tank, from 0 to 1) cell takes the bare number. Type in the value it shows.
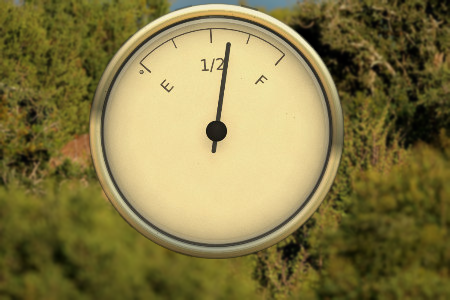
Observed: 0.625
